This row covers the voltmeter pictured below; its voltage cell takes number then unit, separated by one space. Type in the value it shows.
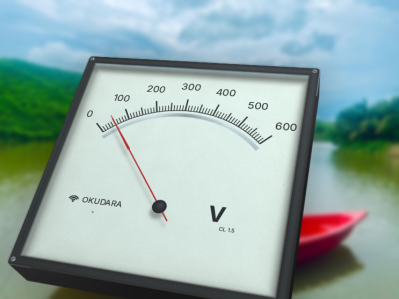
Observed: 50 V
